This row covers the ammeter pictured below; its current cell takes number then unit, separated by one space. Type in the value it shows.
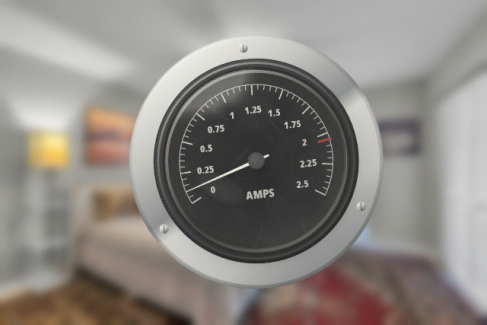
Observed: 0.1 A
